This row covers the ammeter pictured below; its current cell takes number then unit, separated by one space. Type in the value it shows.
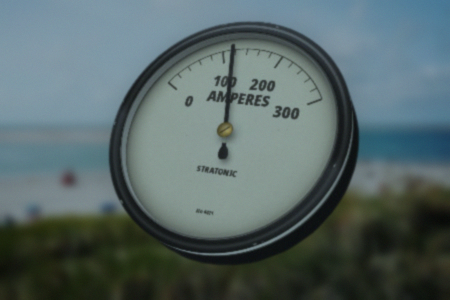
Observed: 120 A
